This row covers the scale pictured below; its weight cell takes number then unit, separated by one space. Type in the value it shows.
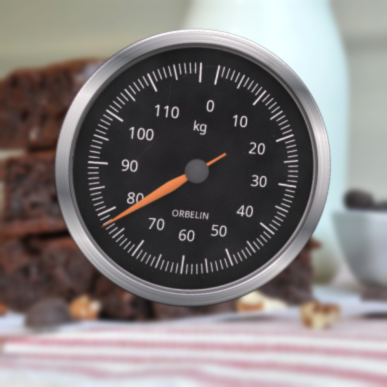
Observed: 78 kg
